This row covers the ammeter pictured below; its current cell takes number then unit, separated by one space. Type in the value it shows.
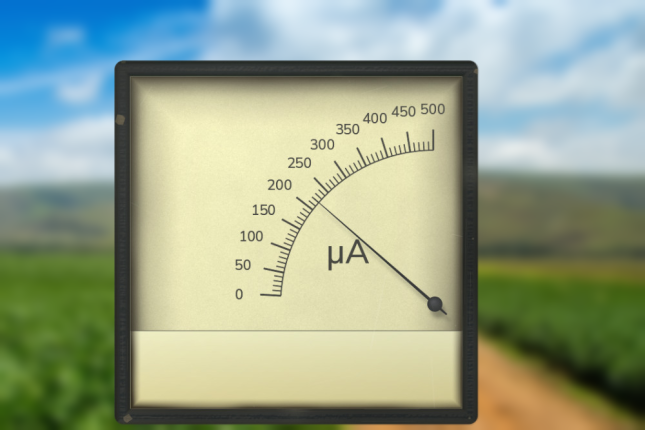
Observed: 220 µA
